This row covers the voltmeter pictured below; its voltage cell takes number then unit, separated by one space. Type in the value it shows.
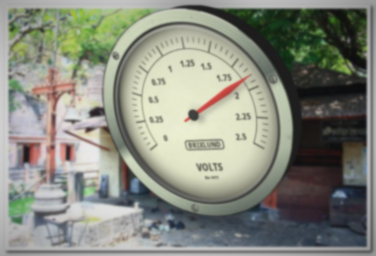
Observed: 1.9 V
